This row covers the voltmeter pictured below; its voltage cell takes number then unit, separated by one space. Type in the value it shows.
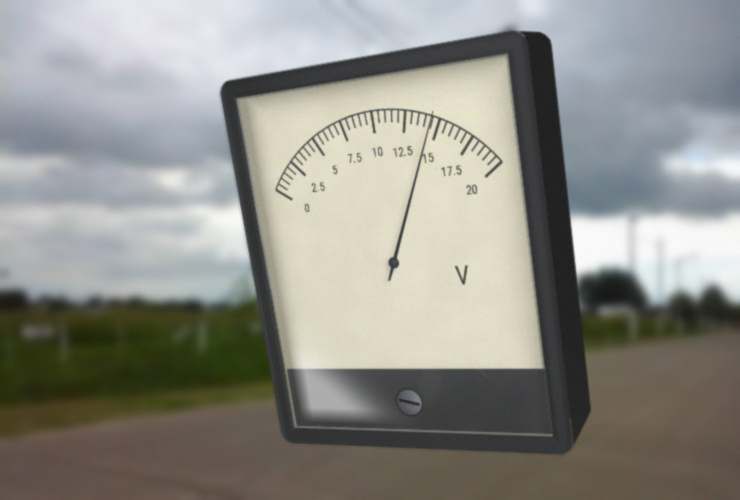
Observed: 14.5 V
